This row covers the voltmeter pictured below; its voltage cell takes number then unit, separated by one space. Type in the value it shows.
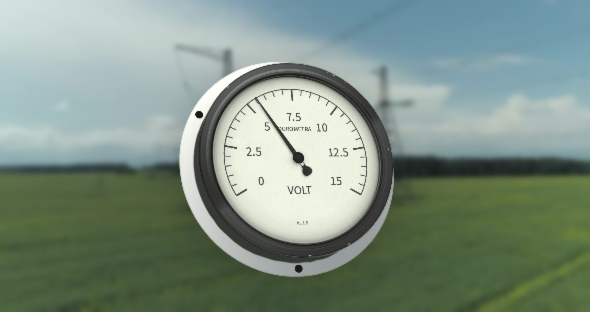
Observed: 5.5 V
